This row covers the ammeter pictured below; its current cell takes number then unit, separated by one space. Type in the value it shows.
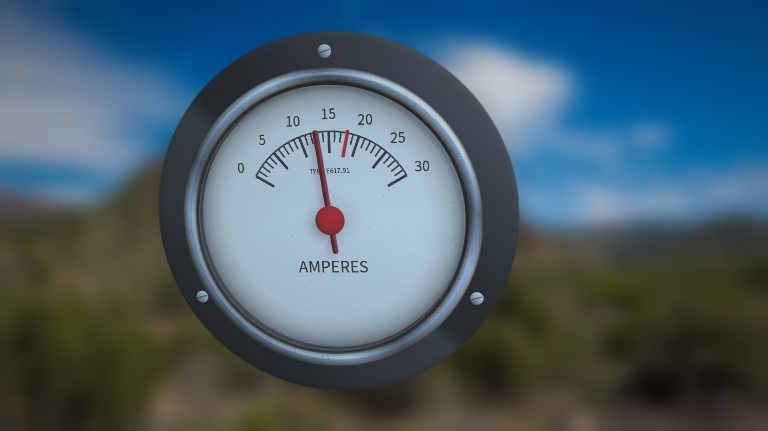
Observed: 13 A
